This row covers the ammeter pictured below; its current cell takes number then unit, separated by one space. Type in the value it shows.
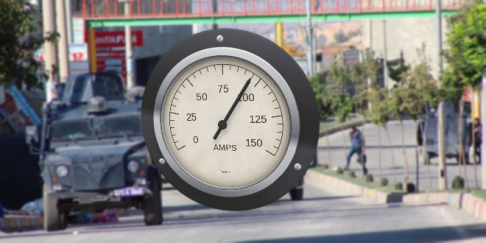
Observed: 95 A
